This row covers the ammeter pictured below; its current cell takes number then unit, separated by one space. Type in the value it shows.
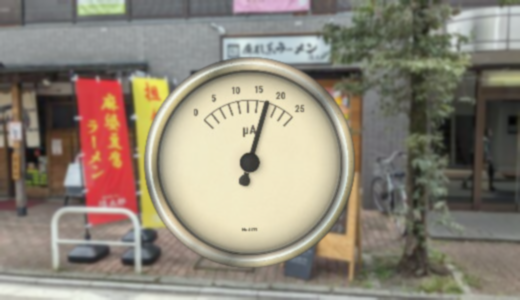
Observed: 17.5 µA
